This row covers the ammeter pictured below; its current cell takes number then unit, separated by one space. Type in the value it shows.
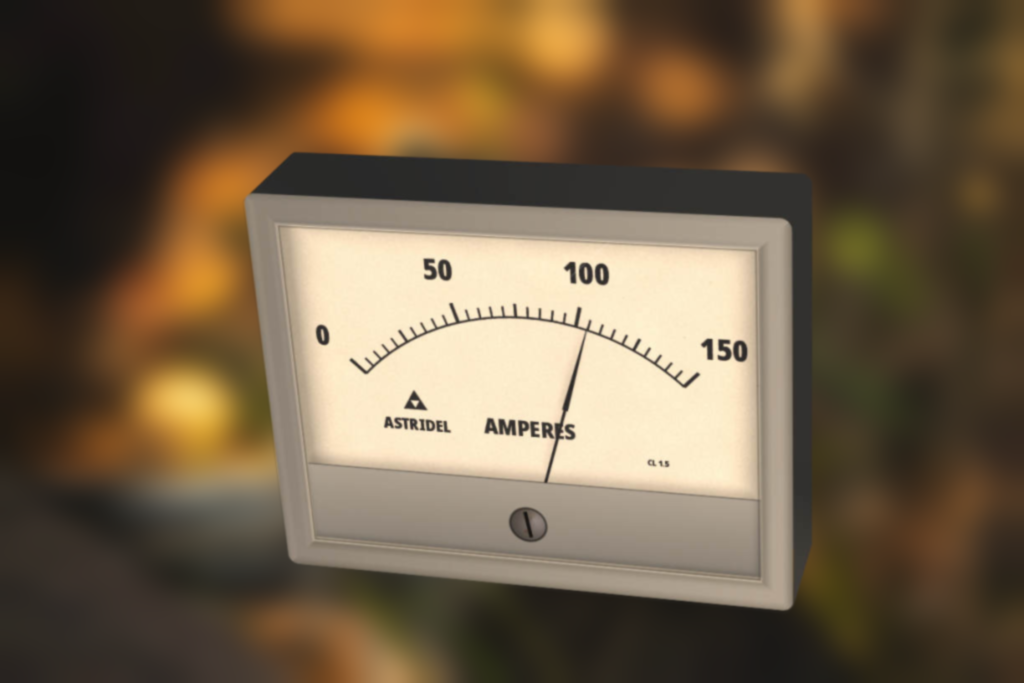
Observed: 105 A
